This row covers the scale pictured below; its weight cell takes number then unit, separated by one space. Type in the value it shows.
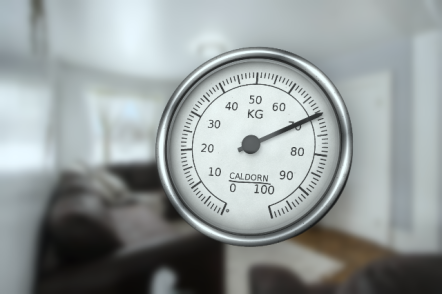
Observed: 70 kg
